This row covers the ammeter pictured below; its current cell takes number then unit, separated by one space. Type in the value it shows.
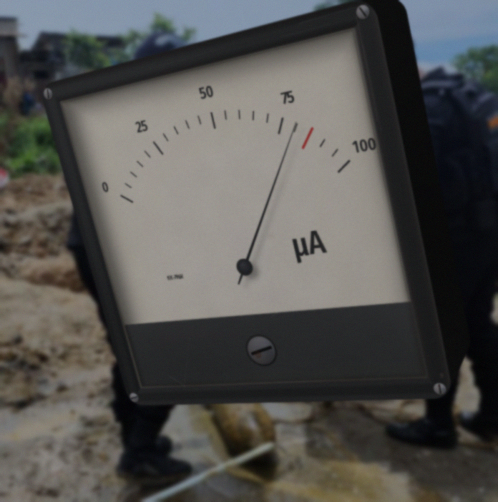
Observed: 80 µA
